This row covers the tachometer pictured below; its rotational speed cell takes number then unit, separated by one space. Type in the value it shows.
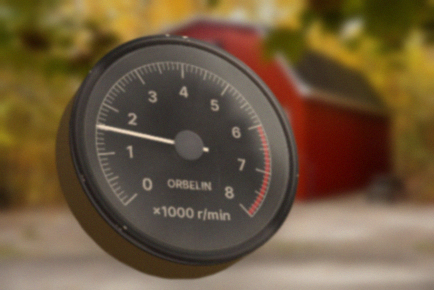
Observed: 1500 rpm
